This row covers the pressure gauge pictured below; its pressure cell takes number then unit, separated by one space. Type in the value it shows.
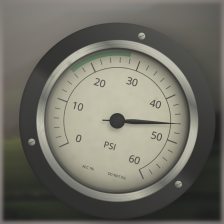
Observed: 46 psi
